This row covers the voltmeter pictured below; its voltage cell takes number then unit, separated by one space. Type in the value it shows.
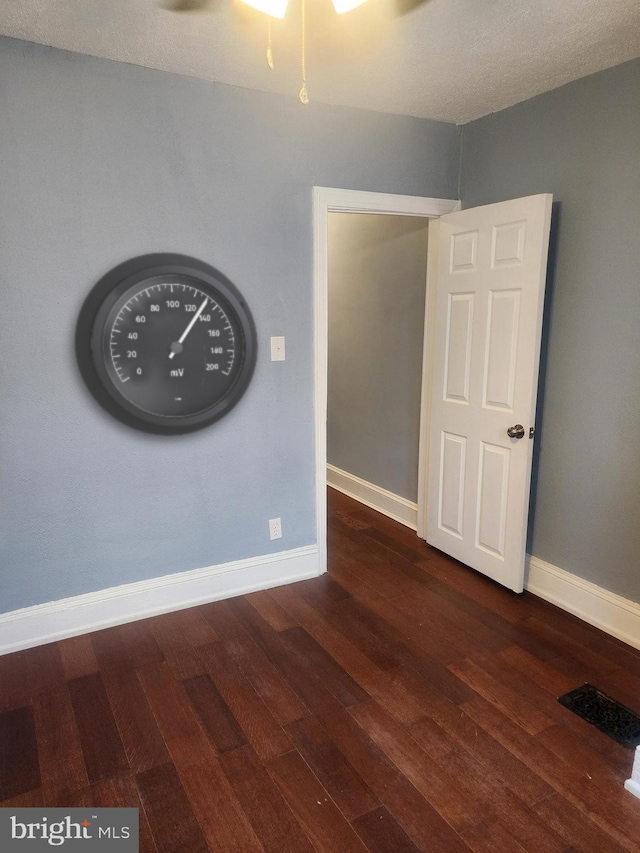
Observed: 130 mV
